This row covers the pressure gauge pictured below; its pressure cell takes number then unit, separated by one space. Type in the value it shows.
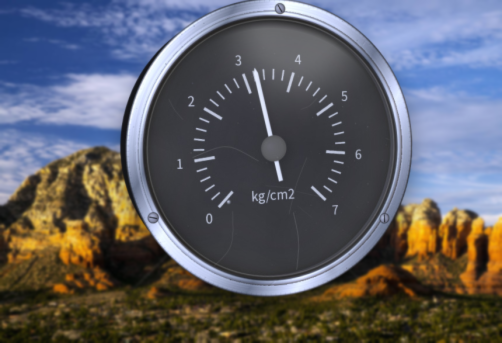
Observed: 3.2 kg/cm²
